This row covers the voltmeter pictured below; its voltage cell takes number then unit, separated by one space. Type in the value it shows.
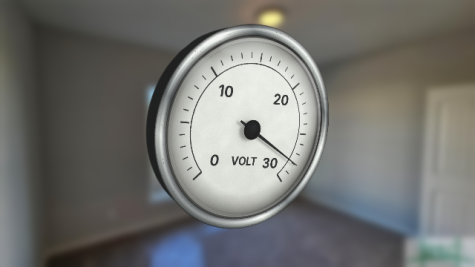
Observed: 28 V
